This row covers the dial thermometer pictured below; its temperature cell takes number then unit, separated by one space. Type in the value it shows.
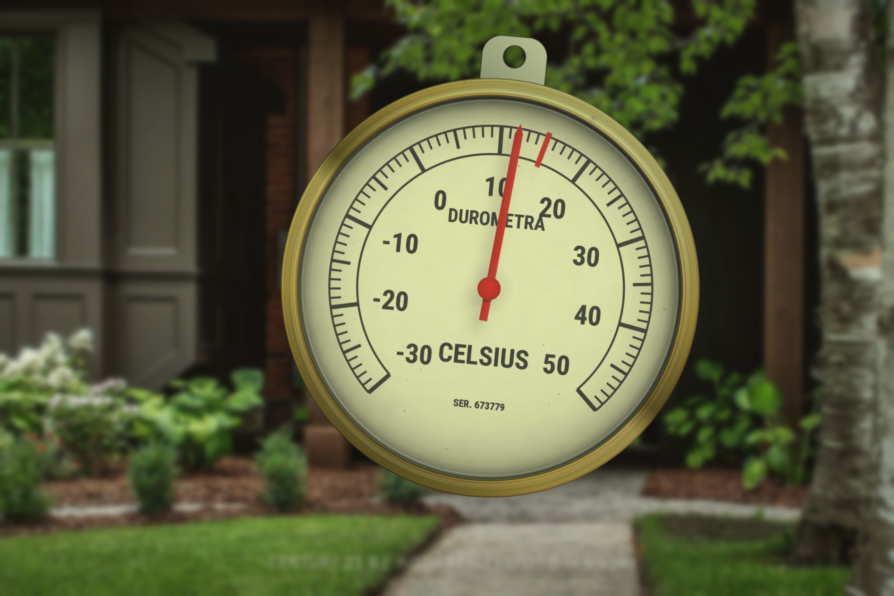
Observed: 12 °C
